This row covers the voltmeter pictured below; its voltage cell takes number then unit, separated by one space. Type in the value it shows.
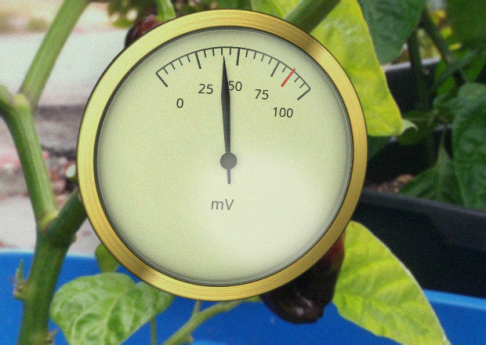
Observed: 40 mV
